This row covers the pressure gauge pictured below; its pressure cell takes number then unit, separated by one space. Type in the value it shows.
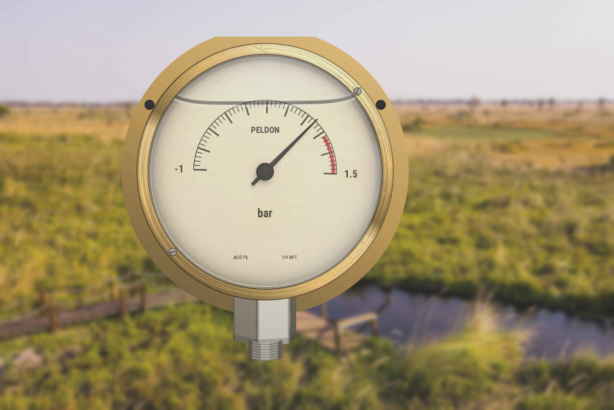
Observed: 0.85 bar
